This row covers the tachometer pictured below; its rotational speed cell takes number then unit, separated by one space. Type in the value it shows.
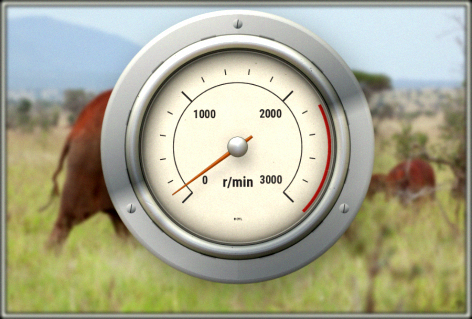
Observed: 100 rpm
